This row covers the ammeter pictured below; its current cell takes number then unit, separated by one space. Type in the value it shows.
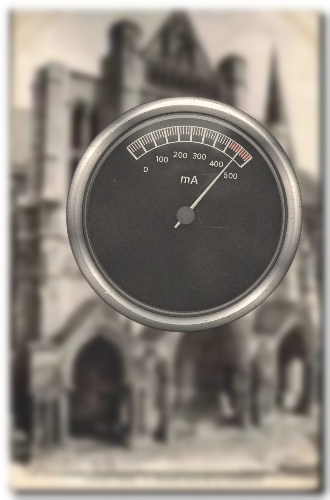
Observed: 450 mA
